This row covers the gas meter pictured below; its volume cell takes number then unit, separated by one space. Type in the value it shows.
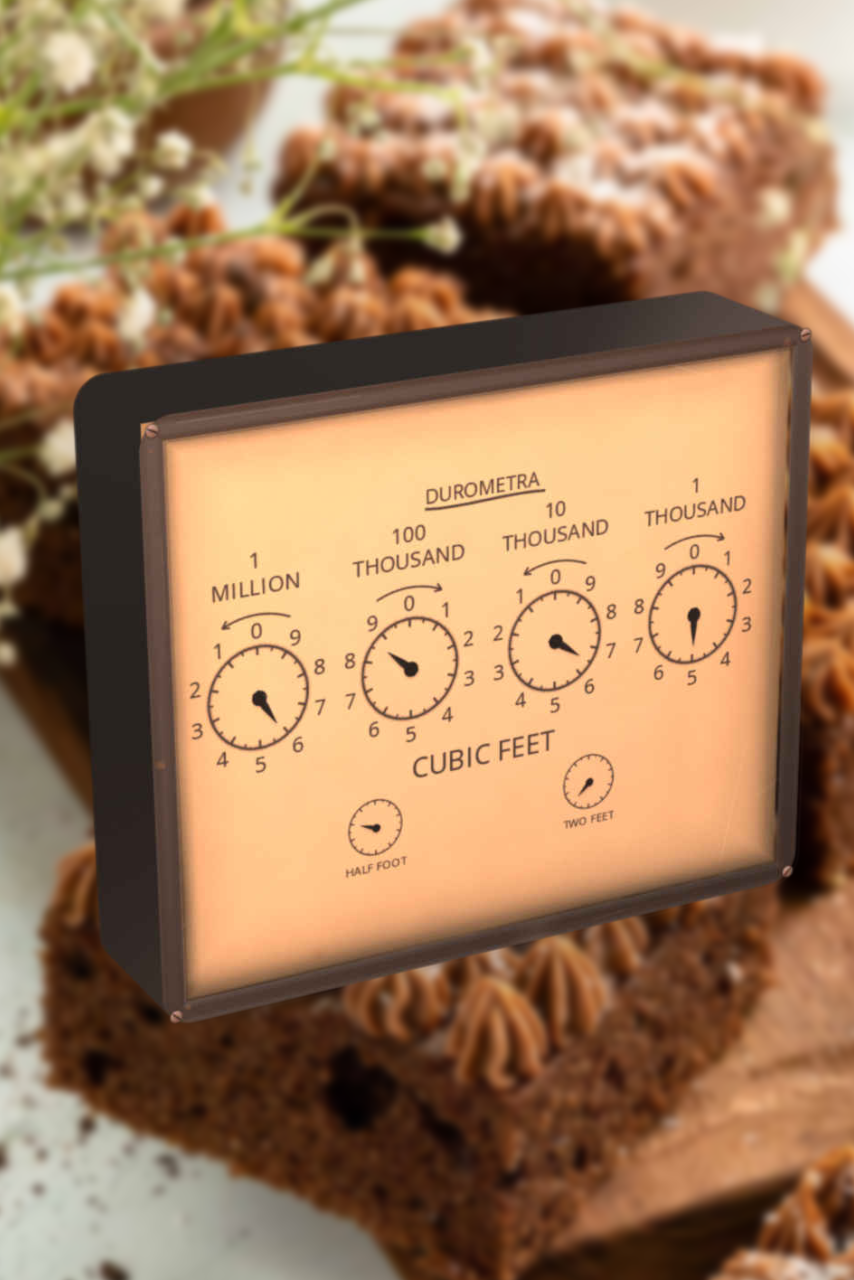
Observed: 586500 ft³
